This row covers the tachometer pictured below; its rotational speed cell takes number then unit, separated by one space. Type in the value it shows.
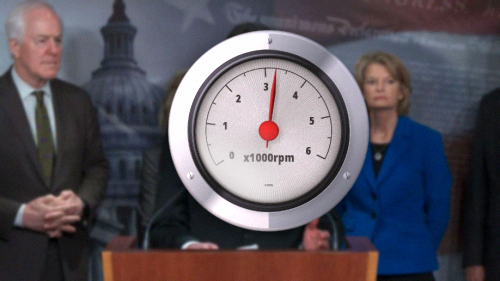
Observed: 3250 rpm
